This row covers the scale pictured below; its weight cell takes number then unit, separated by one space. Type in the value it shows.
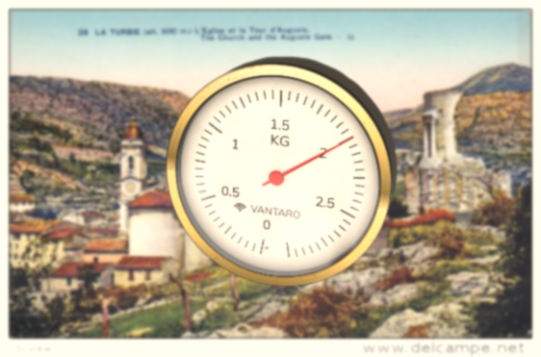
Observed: 2 kg
